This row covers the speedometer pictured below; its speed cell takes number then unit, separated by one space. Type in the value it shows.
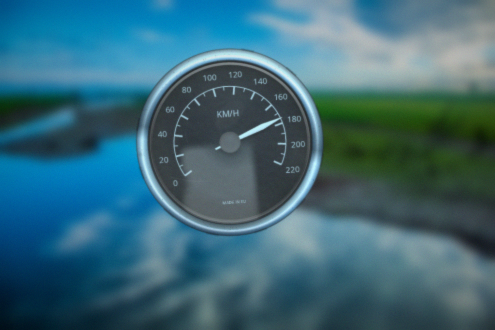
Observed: 175 km/h
